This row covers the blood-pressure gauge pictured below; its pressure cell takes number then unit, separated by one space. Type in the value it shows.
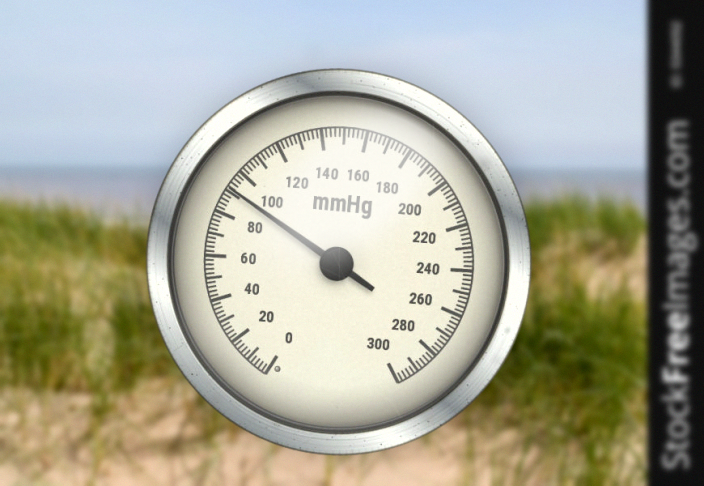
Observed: 92 mmHg
